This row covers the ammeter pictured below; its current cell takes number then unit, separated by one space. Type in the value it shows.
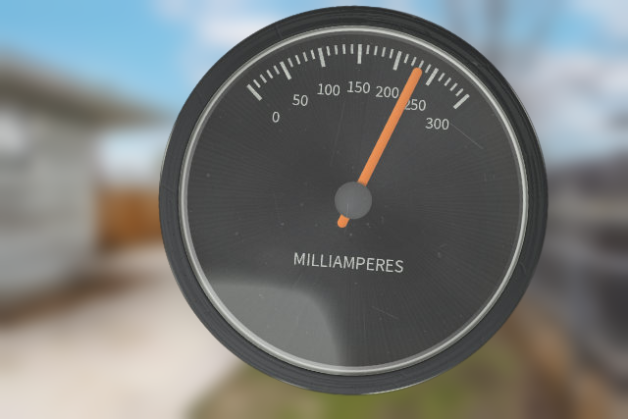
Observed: 230 mA
